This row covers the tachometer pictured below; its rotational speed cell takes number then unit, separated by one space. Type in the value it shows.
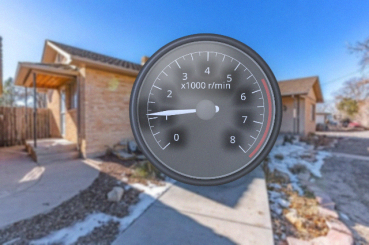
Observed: 1125 rpm
